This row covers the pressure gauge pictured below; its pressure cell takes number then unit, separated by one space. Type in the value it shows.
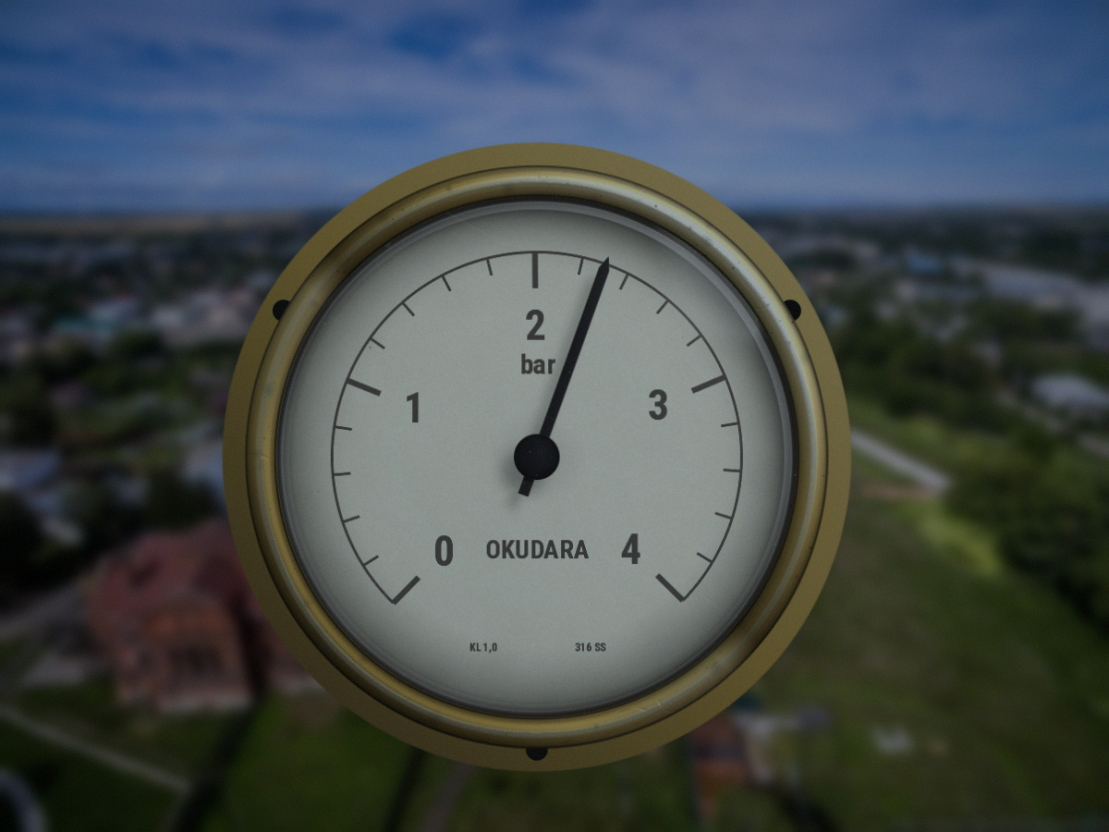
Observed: 2.3 bar
